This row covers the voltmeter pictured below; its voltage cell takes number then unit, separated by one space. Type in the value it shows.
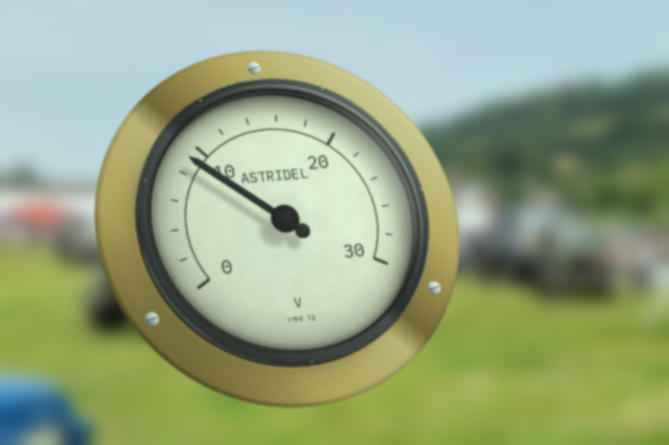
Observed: 9 V
